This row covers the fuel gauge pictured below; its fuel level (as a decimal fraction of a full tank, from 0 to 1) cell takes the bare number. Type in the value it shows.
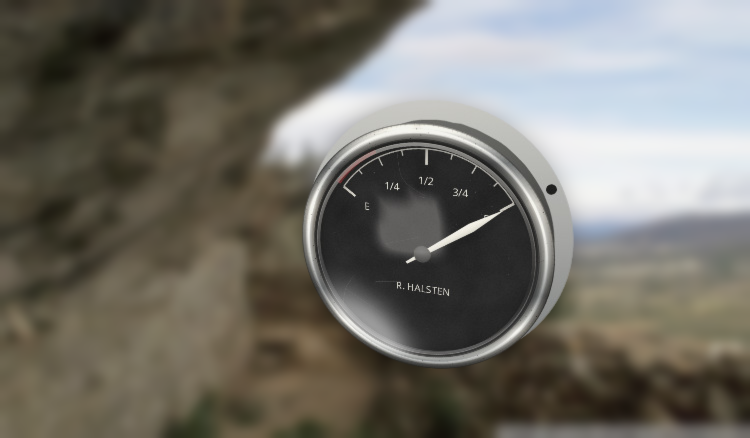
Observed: 1
